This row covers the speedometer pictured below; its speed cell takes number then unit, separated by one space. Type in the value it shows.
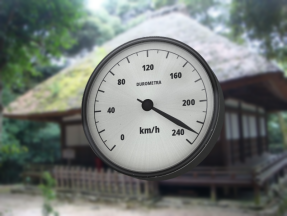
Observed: 230 km/h
